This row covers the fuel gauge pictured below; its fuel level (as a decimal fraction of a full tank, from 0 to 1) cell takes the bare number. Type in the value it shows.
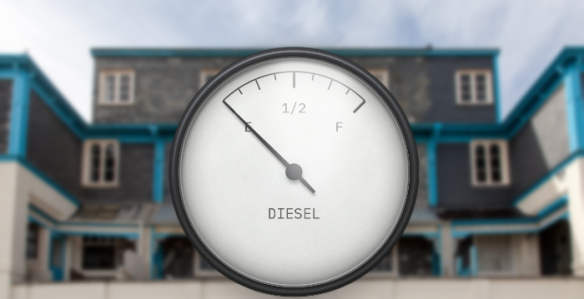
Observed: 0
